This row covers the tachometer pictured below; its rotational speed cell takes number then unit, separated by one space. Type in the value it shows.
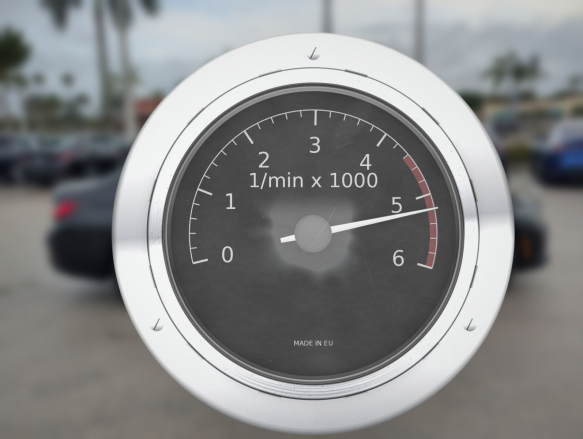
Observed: 5200 rpm
